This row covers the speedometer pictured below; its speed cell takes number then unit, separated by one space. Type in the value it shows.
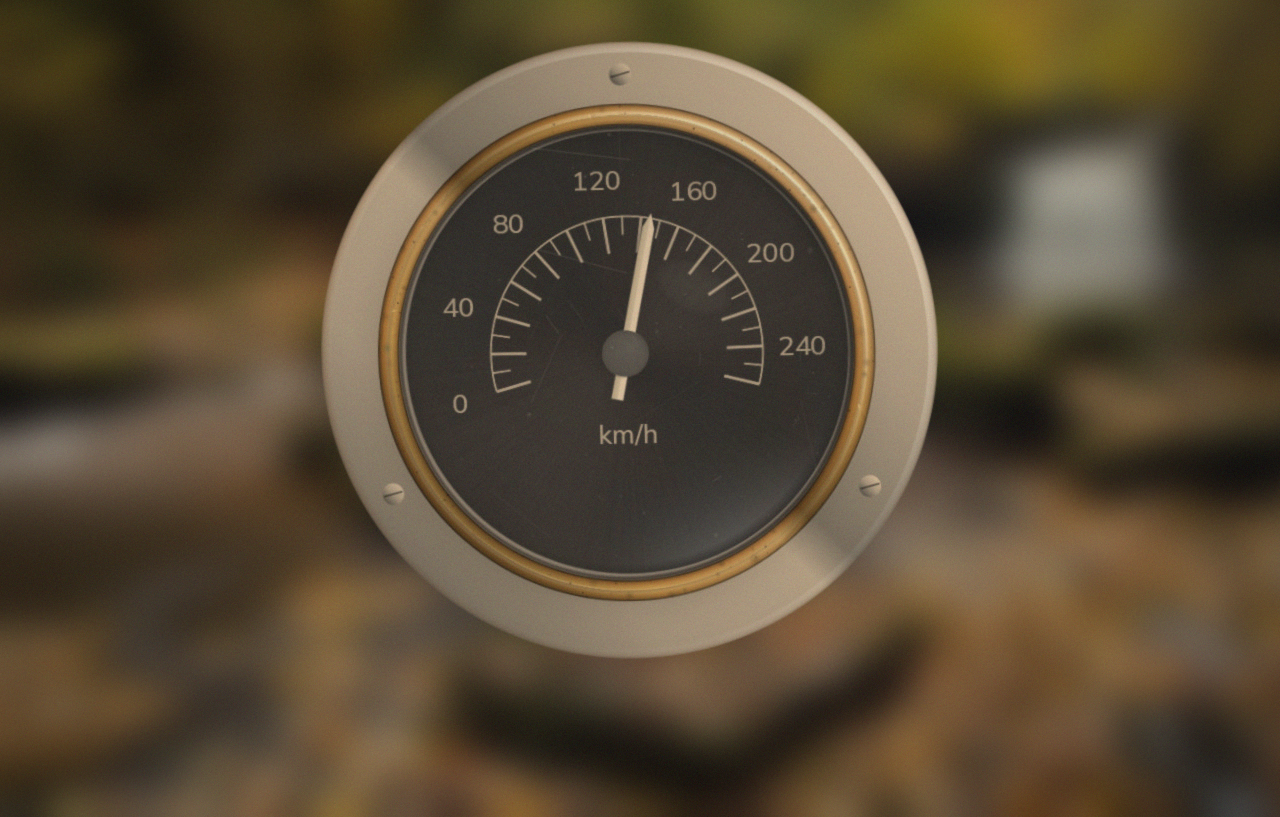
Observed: 145 km/h
